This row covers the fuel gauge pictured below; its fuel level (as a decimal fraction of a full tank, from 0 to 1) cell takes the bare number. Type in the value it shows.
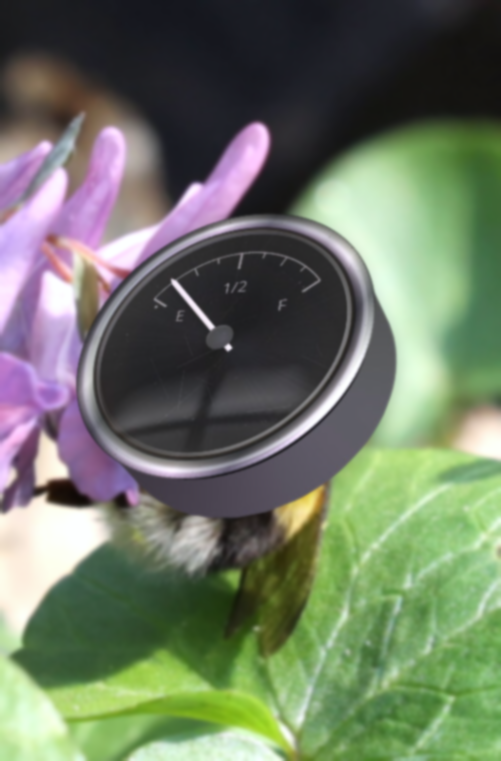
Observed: 0.125
